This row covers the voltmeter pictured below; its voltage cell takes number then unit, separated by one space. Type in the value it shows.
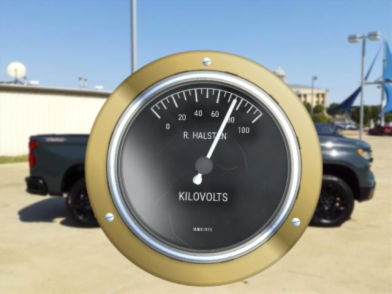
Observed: 75 kV
